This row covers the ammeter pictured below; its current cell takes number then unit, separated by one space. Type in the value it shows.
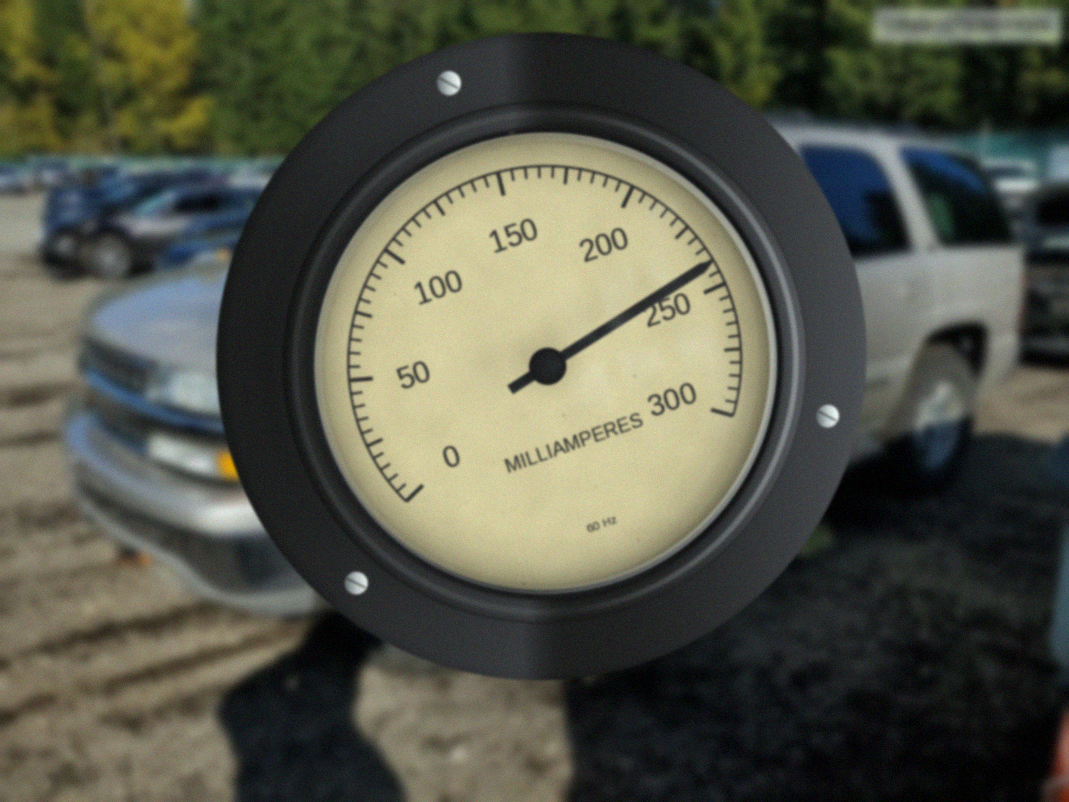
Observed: 240 mA
